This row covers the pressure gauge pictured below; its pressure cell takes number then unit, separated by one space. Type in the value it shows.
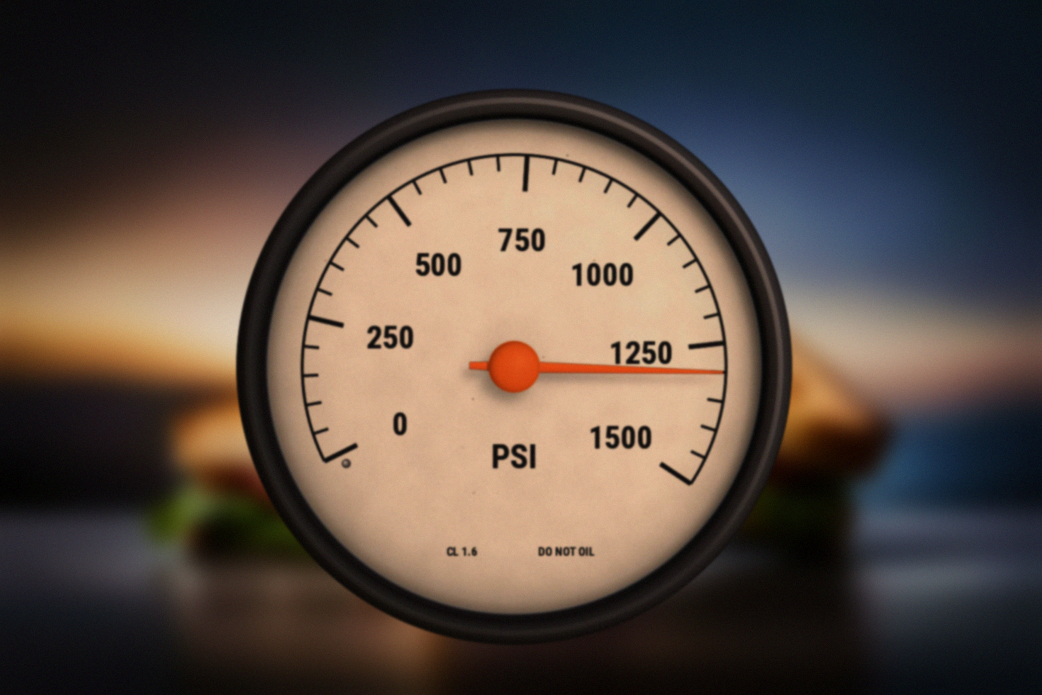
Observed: 1300 psi
